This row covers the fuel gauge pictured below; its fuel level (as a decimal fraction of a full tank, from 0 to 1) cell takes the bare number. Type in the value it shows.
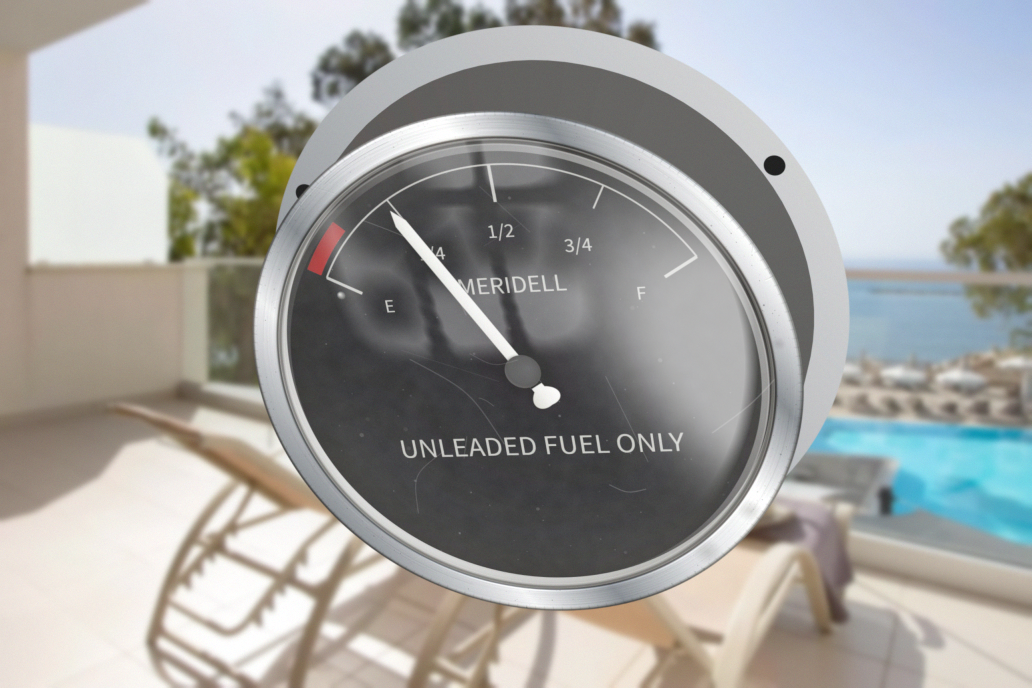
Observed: 0.25
